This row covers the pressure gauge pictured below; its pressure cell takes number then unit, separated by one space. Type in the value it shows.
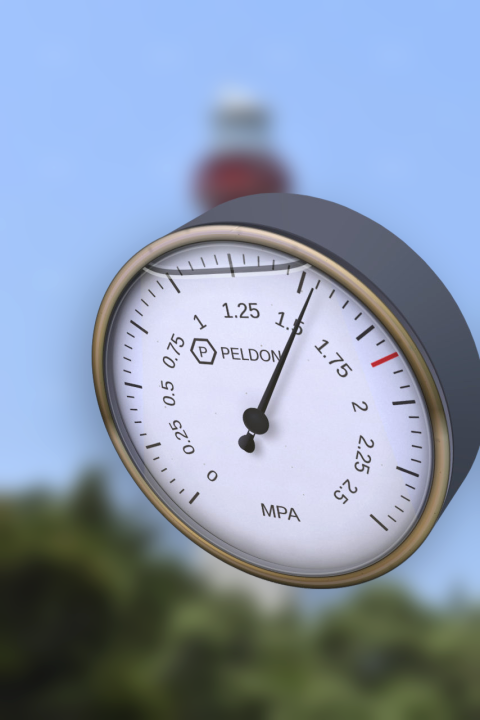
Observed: 1.55 MPa
